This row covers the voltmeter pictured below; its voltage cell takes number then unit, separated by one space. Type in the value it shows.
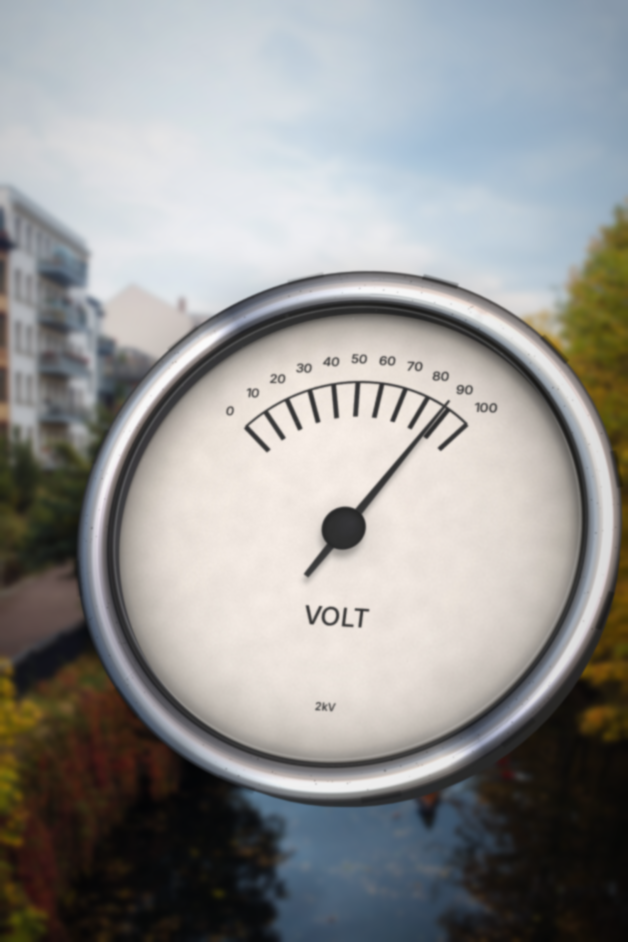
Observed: 90 V
